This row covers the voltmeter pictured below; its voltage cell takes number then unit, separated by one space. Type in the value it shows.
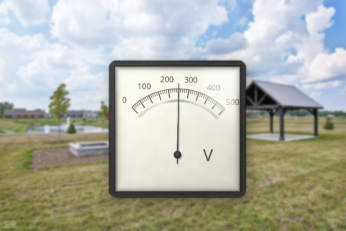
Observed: 250 V
